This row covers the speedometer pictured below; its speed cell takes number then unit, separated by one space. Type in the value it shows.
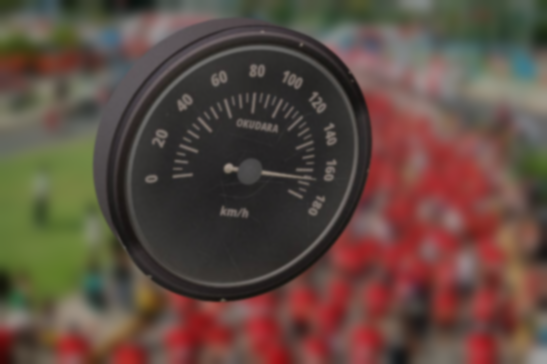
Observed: 165 km/h
